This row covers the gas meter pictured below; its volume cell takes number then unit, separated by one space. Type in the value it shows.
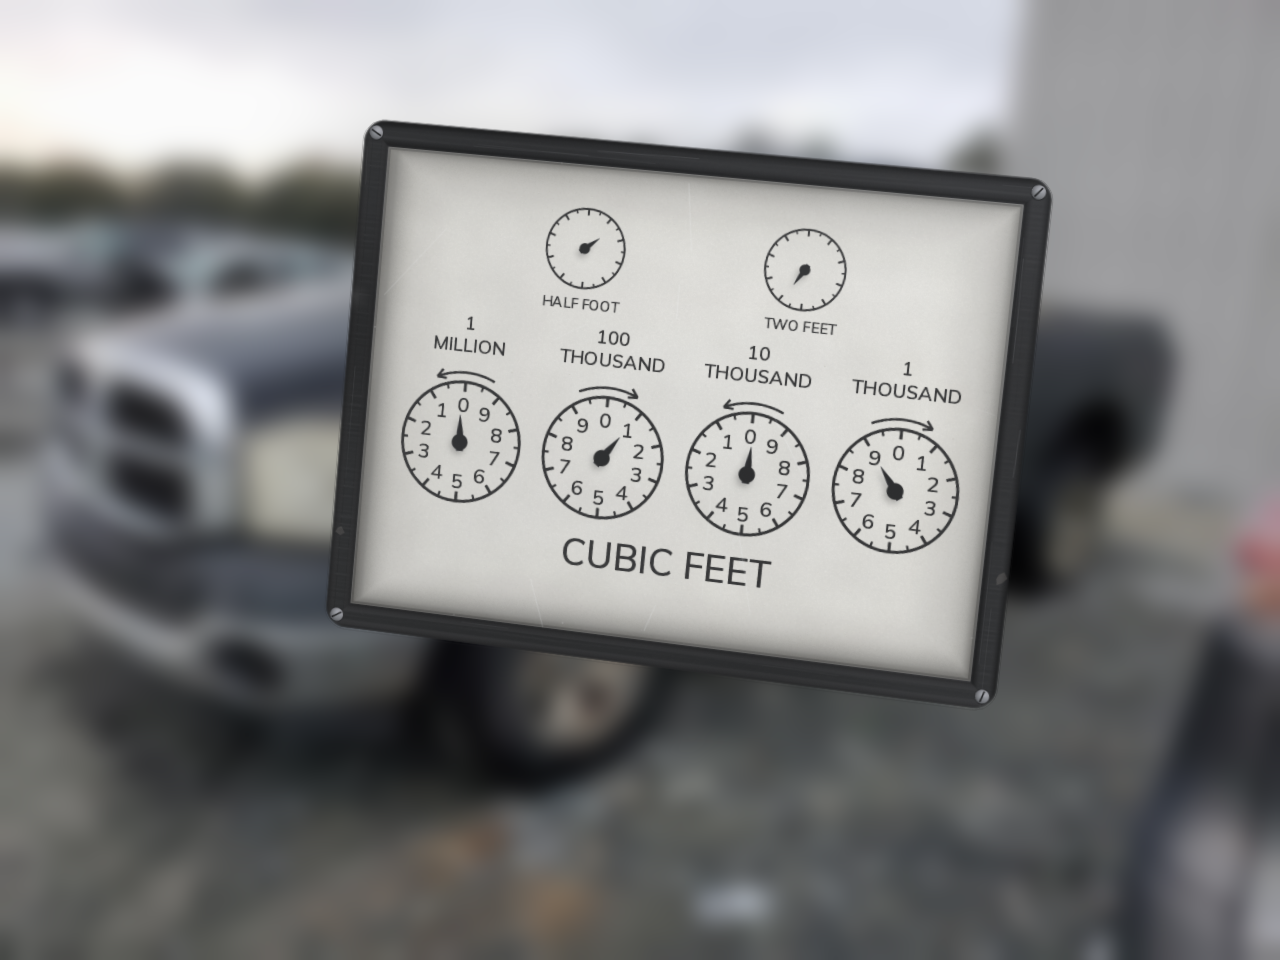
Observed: 9900 ft³
